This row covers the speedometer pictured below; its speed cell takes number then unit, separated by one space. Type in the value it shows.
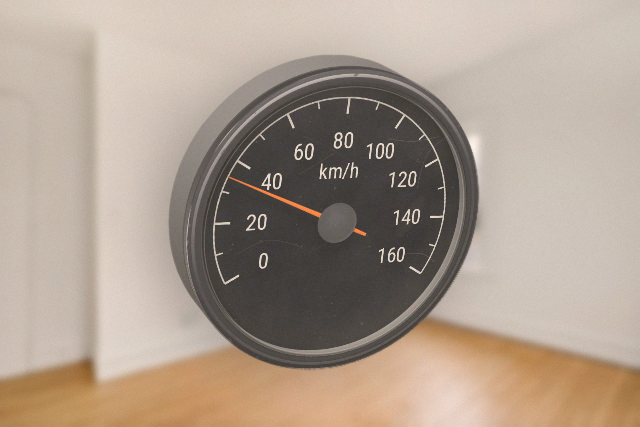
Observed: 35 km/h
